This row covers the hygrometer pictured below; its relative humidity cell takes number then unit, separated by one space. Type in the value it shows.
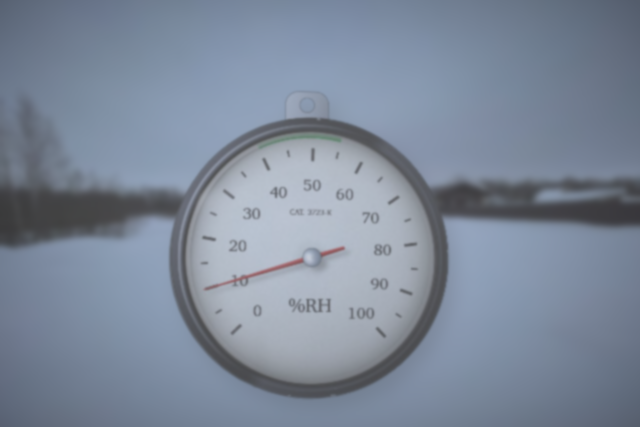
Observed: 10 %
